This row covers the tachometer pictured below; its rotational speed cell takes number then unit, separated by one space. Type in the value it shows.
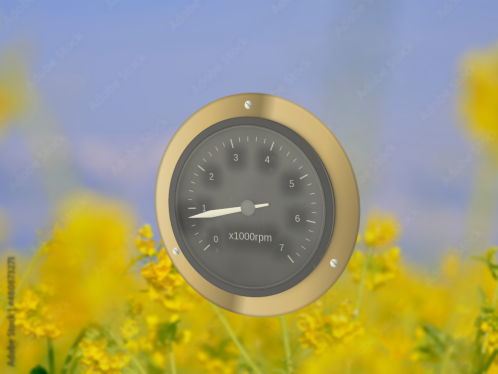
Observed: 800 rpm
